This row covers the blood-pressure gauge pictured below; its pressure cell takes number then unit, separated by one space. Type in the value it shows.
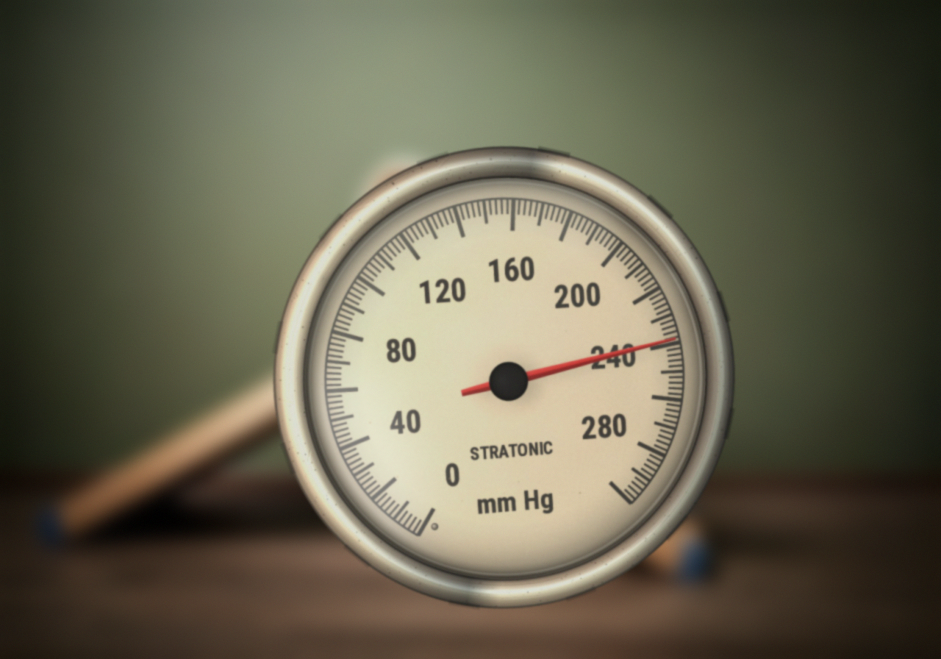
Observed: 238 mmHg
